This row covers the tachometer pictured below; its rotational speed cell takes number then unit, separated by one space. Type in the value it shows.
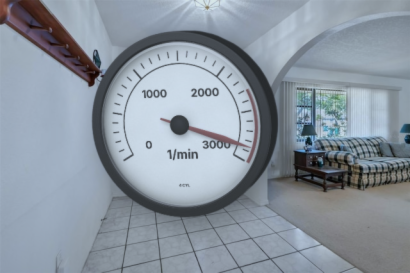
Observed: 2850 rpm
